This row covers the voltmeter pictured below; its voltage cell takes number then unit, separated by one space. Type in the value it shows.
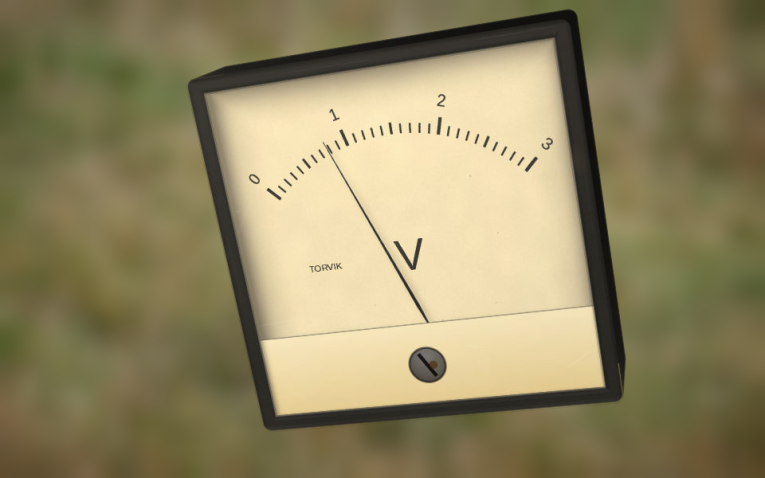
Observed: 0.8 V
